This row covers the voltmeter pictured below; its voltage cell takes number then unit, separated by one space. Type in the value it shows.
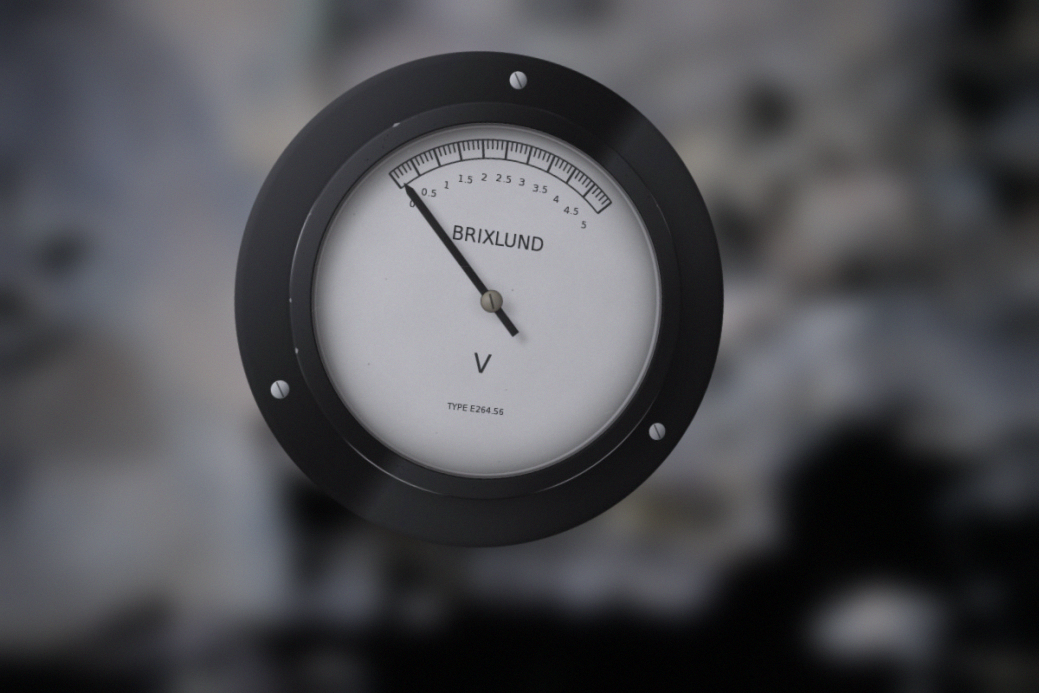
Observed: 0.1 V
